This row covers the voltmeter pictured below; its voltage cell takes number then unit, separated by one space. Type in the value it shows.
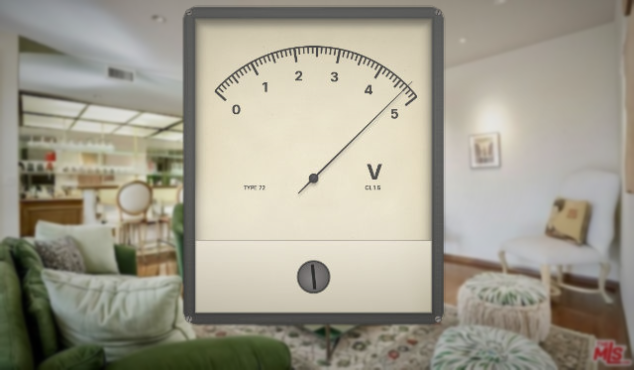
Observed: 4.7 V
